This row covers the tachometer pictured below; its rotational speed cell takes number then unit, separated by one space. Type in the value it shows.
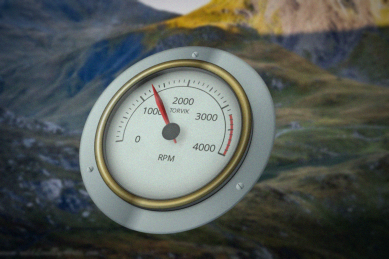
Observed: 1300 rpm
